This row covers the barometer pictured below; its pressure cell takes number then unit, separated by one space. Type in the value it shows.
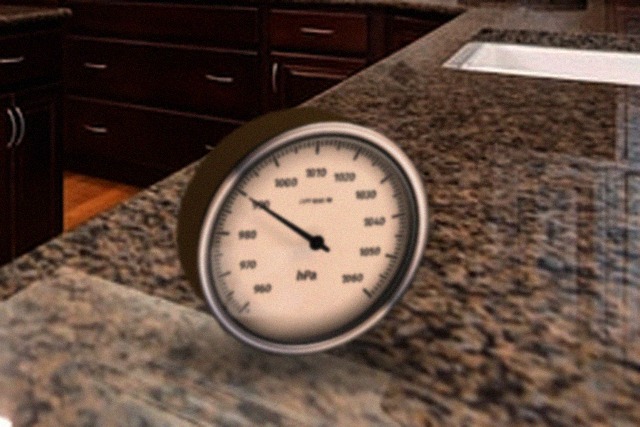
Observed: 990 hPa
